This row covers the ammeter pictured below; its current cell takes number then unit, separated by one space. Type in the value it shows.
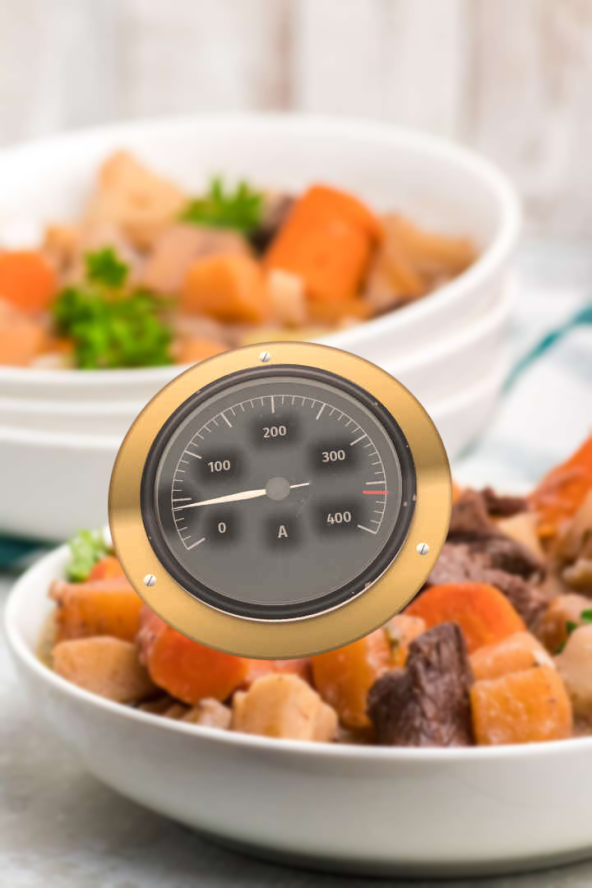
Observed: 40 A
